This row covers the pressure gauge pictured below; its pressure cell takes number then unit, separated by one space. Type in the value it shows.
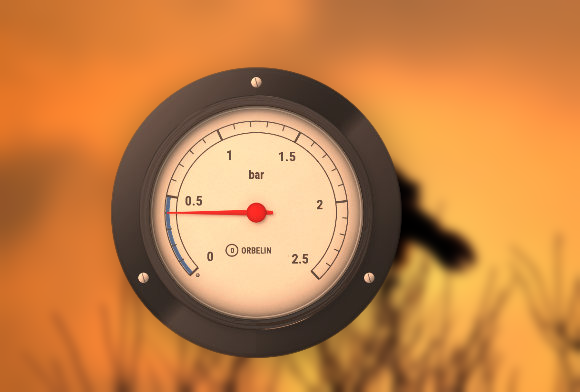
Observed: 0.4 bar
